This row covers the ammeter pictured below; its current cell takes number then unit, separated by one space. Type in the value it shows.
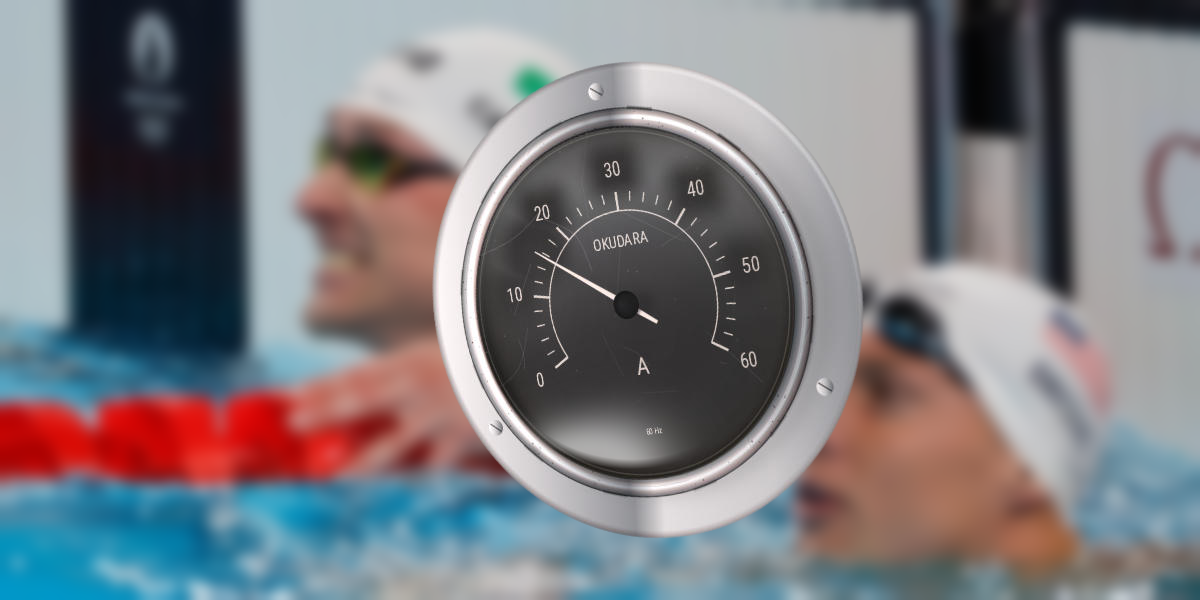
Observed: 16 A
